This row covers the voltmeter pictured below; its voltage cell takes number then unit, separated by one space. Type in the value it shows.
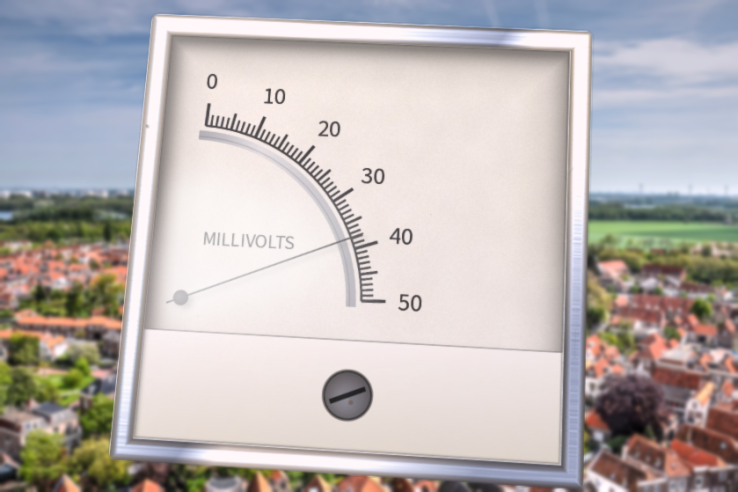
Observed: 38 mV
